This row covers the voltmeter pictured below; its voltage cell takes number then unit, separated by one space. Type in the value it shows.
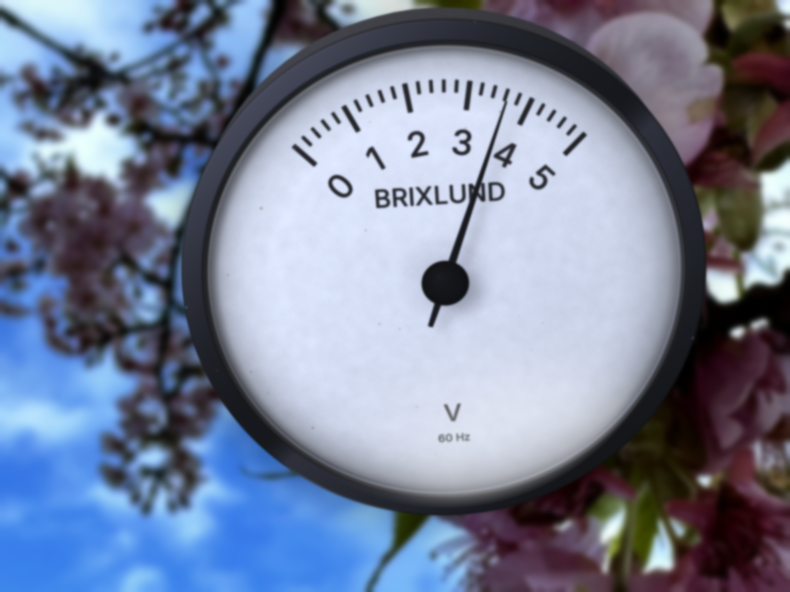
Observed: 3.6 V
